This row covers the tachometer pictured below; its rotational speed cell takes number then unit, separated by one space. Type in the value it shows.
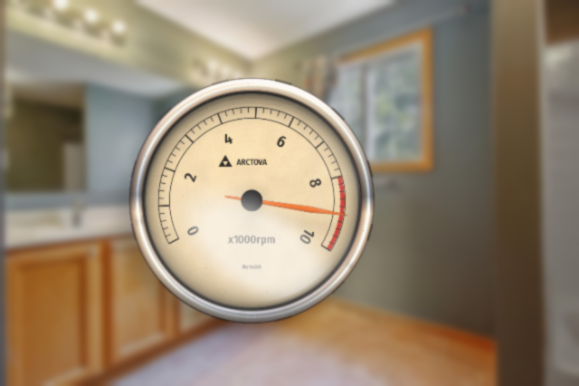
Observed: 9000 rpm
